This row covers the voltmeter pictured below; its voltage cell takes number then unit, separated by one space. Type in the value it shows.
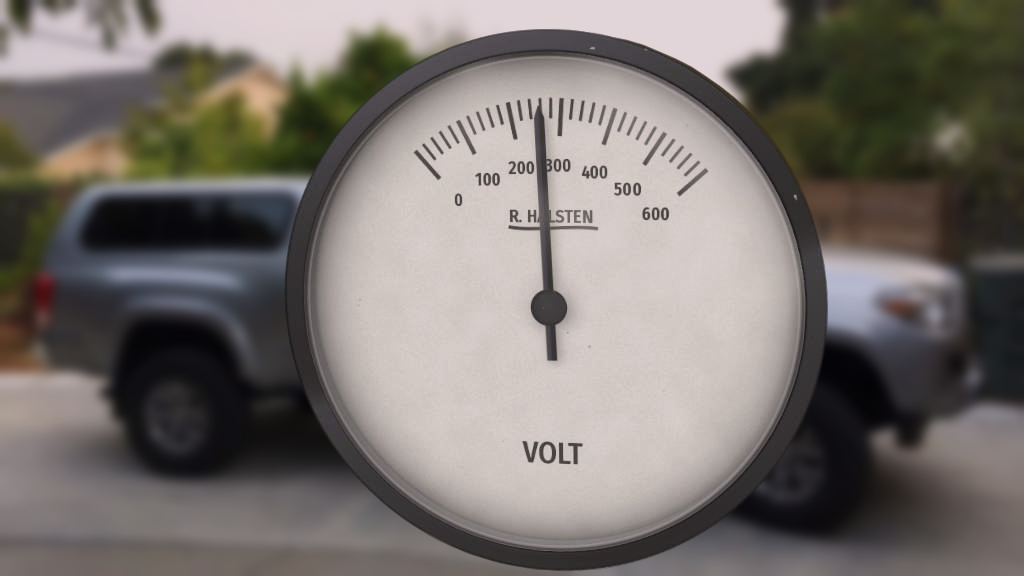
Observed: 260 V
